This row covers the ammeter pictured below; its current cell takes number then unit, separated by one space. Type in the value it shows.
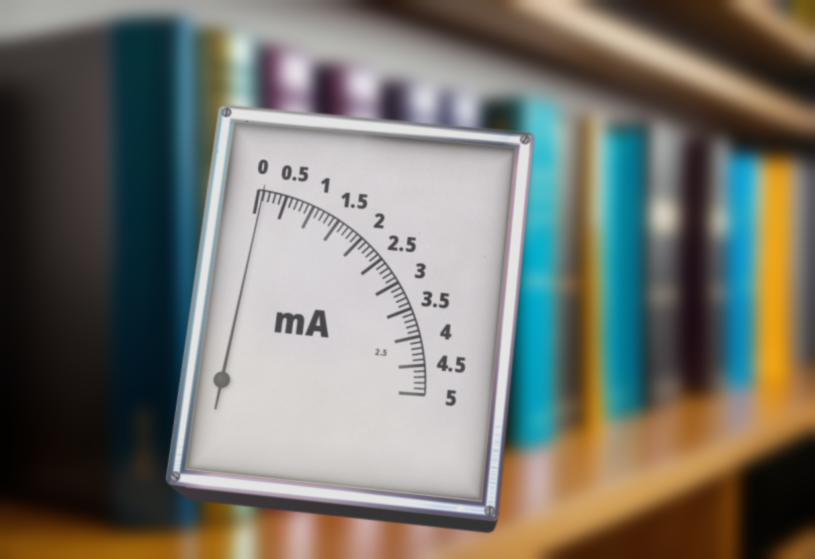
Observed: 0.1 mA
